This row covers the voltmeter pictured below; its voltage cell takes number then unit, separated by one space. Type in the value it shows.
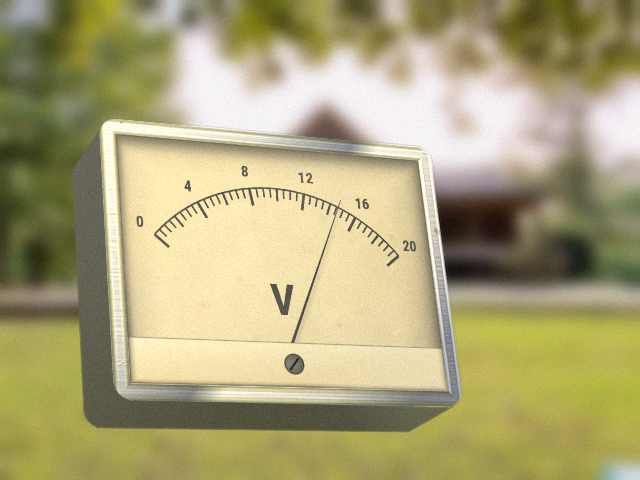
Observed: 14.5 V
